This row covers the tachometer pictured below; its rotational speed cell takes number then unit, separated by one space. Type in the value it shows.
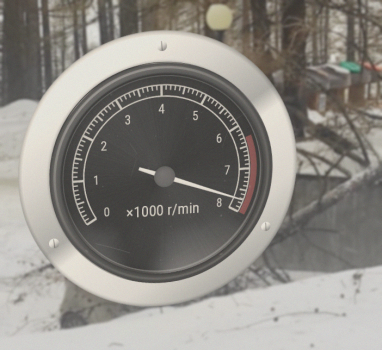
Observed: 7700 rpm
